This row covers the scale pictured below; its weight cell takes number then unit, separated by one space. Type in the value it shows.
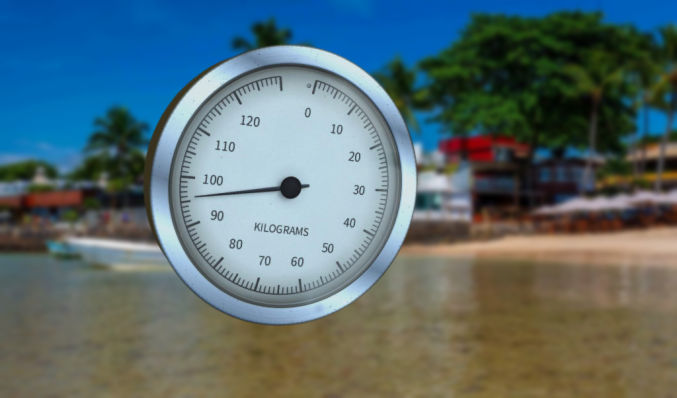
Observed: 96 kg
